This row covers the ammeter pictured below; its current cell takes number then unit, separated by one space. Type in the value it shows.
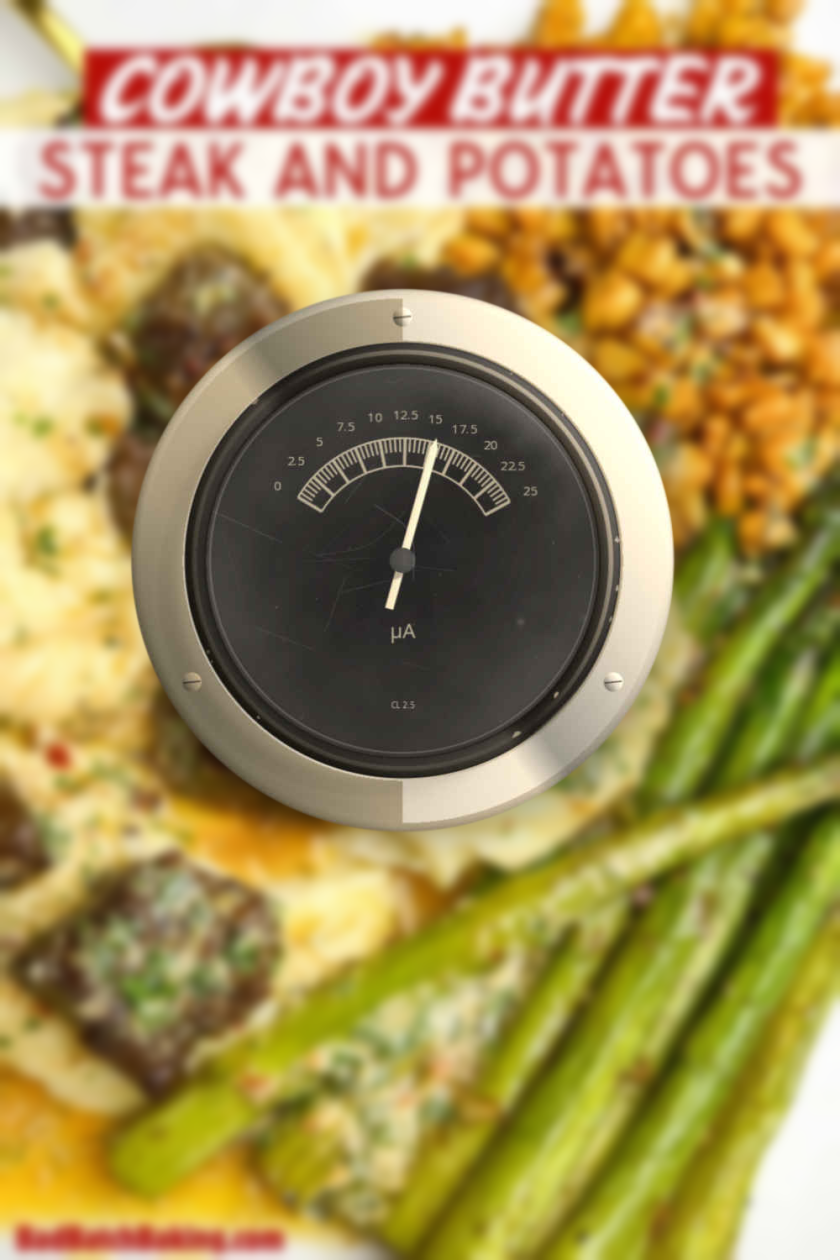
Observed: 15.5 µA
